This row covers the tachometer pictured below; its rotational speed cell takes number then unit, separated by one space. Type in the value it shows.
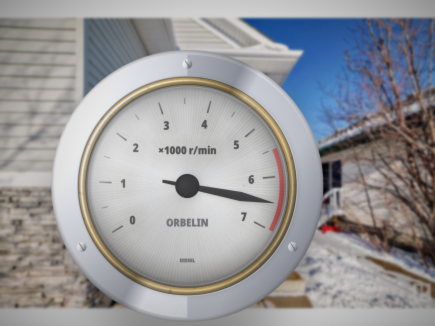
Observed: 6500 rpm
